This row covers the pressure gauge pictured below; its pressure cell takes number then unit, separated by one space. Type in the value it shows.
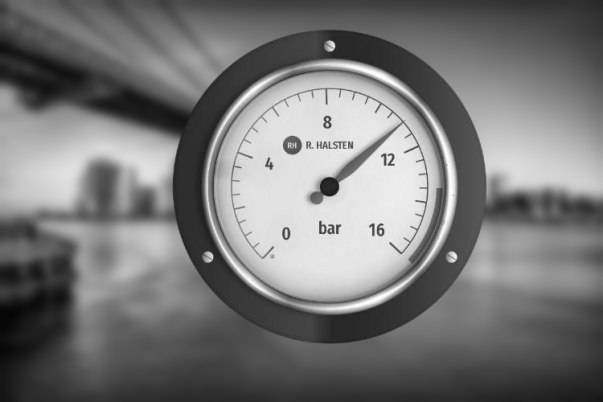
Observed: 11 bar
